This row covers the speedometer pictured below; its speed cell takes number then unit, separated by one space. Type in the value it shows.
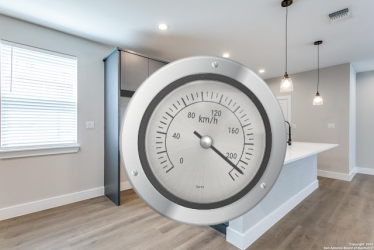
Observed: 210 km/h
